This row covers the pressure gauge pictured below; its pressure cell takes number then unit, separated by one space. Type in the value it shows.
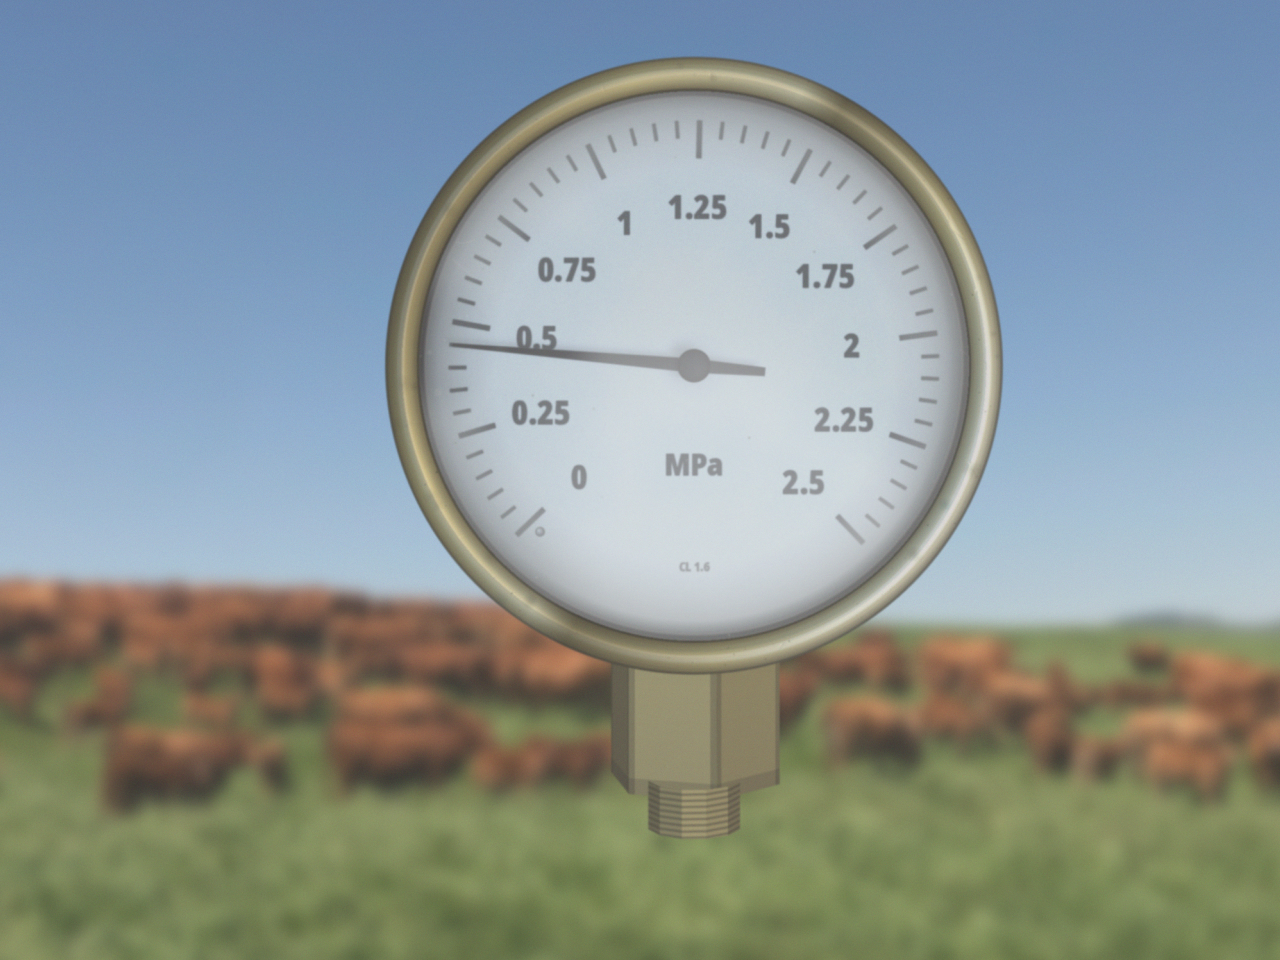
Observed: 0.45 MPa
